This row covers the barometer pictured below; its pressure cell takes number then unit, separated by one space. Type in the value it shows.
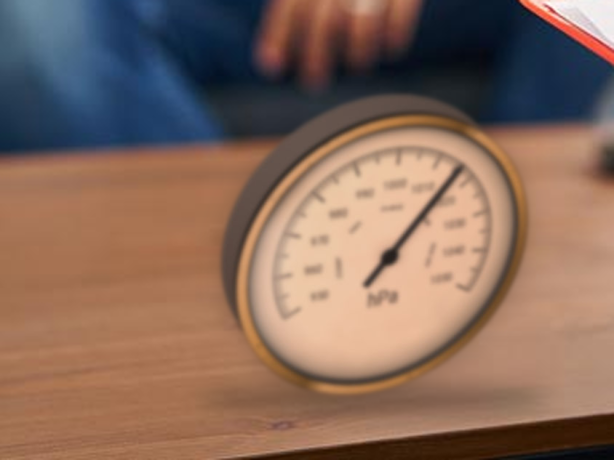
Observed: 1015 hPa
